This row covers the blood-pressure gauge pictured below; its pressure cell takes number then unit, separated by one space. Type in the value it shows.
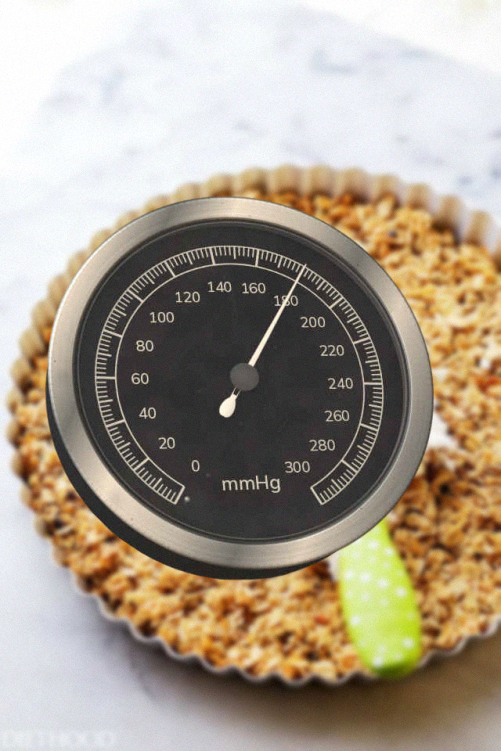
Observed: 180 mmHg
